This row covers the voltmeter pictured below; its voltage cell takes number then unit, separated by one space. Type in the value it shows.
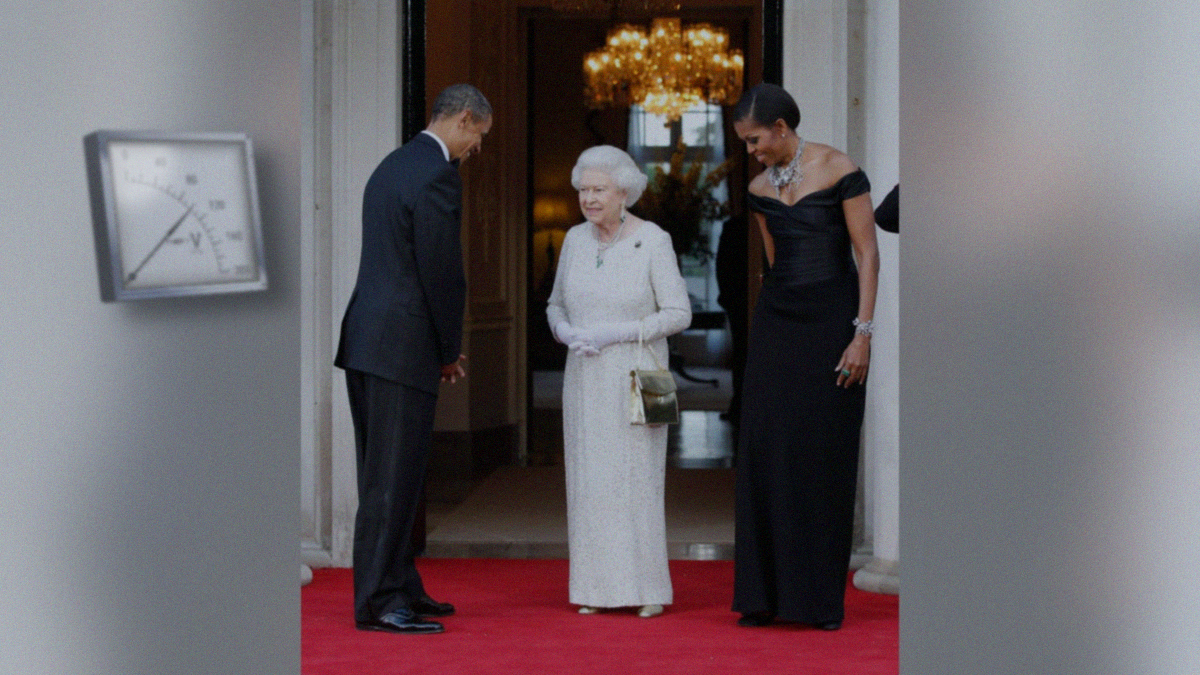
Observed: 100 V
